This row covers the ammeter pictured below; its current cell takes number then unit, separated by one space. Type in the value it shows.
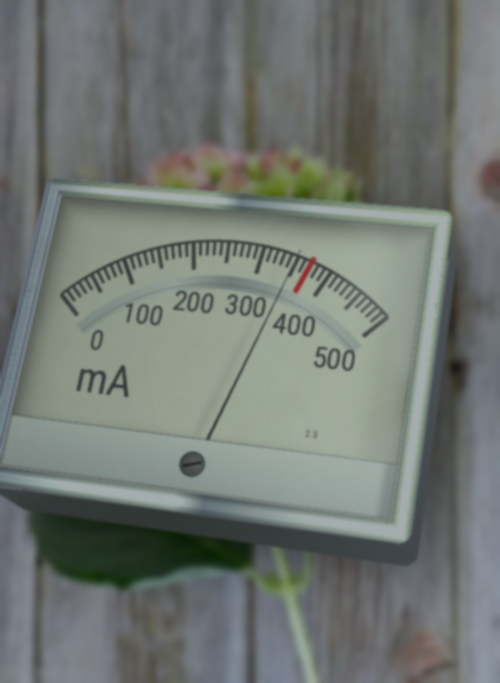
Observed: 350 mA
